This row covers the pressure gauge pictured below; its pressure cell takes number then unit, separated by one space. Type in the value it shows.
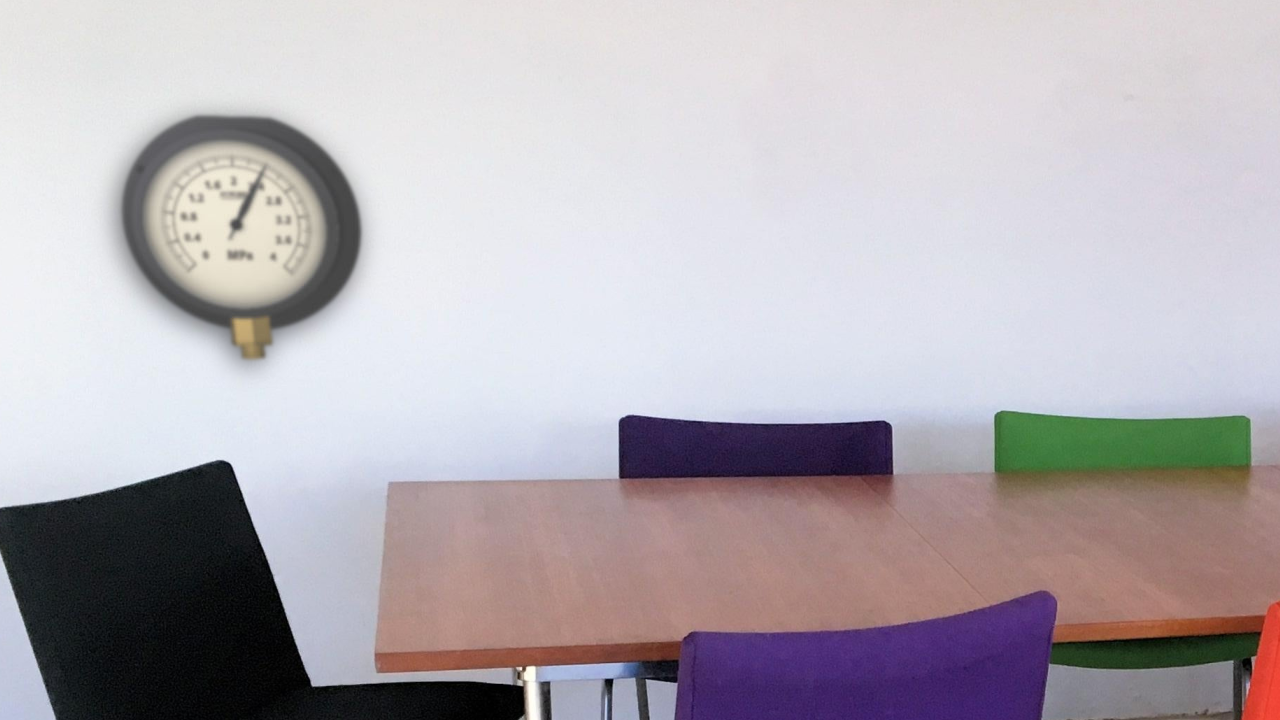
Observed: 2.4 MPa
